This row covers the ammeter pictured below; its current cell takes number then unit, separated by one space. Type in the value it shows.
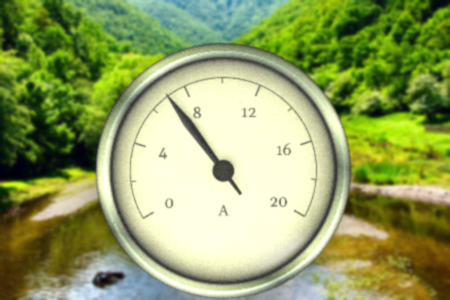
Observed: 7 A
